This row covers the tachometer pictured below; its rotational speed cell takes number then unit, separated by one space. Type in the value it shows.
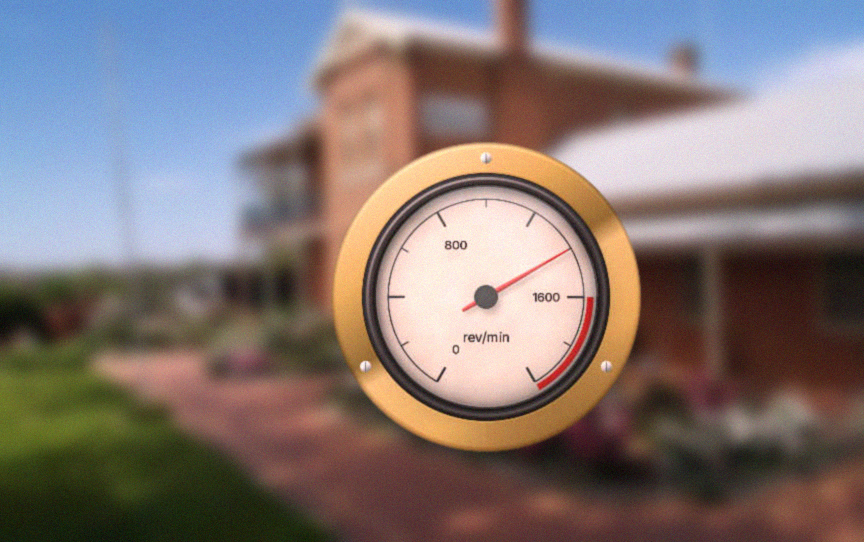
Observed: 1400 rpm
